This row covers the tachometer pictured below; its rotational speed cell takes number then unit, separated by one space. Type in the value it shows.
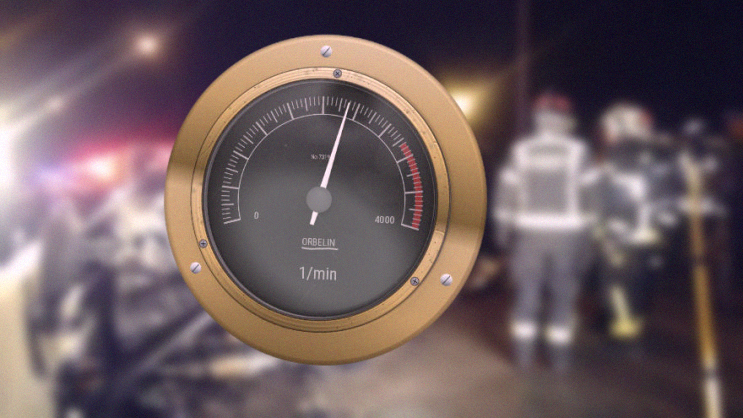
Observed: 2300 rpm
